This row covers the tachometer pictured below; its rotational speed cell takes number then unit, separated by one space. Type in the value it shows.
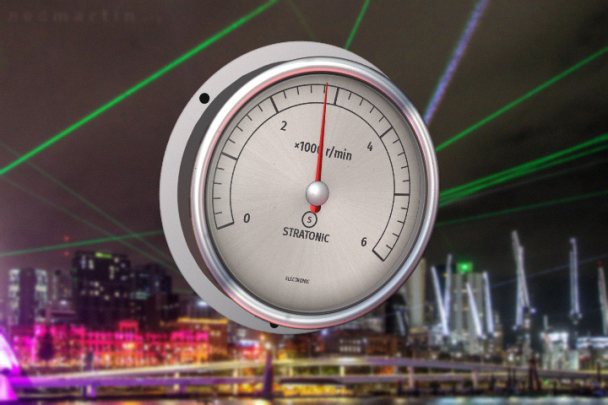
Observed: 2800 rpm
